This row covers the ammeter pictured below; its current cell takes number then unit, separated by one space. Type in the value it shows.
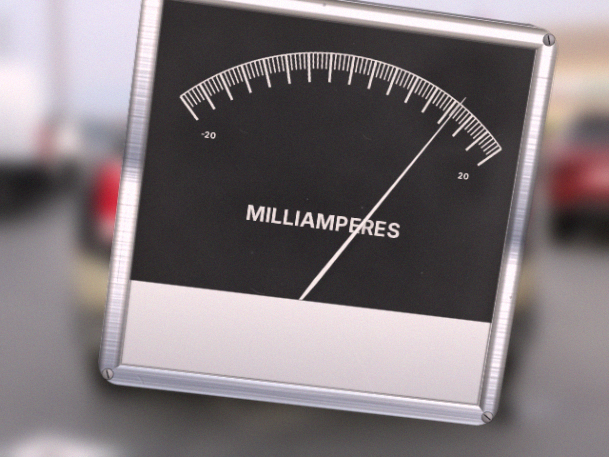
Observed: 13 mA
